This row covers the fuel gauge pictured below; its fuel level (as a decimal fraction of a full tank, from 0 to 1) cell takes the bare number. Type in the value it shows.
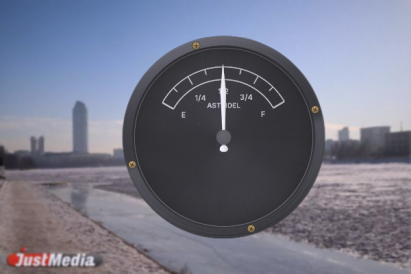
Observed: 0.5
